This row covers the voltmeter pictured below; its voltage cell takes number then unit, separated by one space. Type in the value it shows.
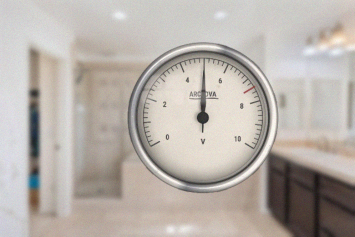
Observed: 5 V
